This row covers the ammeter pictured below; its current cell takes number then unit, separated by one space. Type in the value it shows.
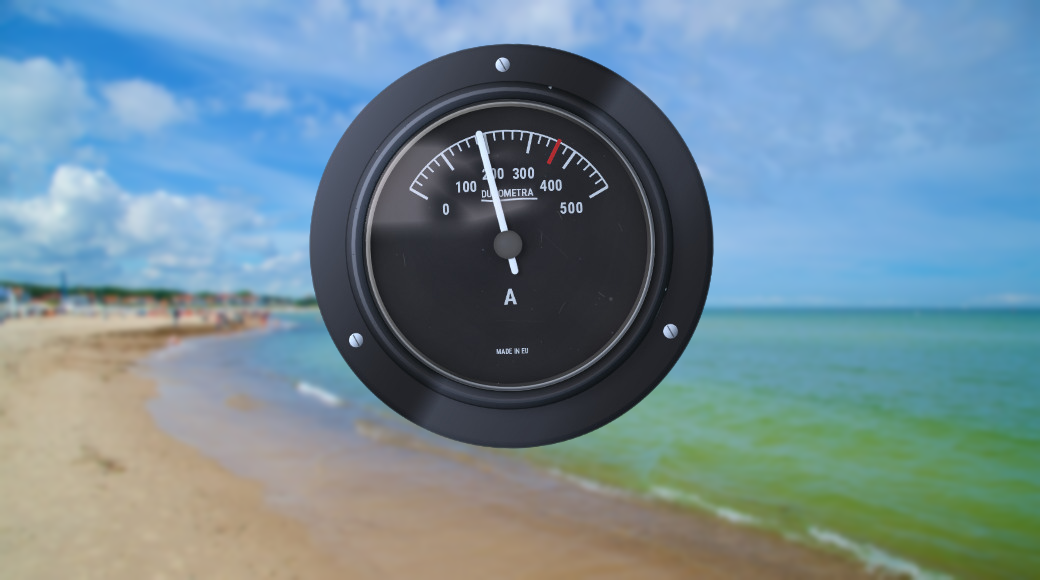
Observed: 190 A
